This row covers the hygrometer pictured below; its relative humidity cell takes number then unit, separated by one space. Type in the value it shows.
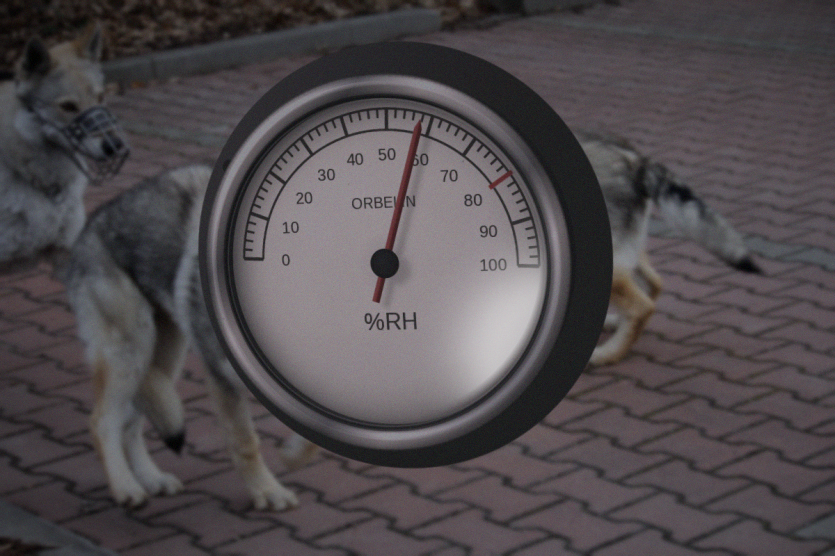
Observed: 58 %
